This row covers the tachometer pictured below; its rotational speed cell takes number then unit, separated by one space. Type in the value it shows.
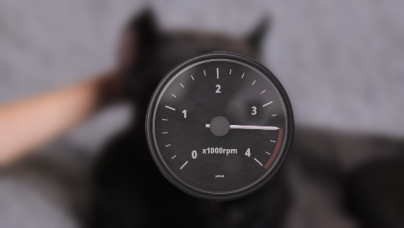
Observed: 3400 rpm
